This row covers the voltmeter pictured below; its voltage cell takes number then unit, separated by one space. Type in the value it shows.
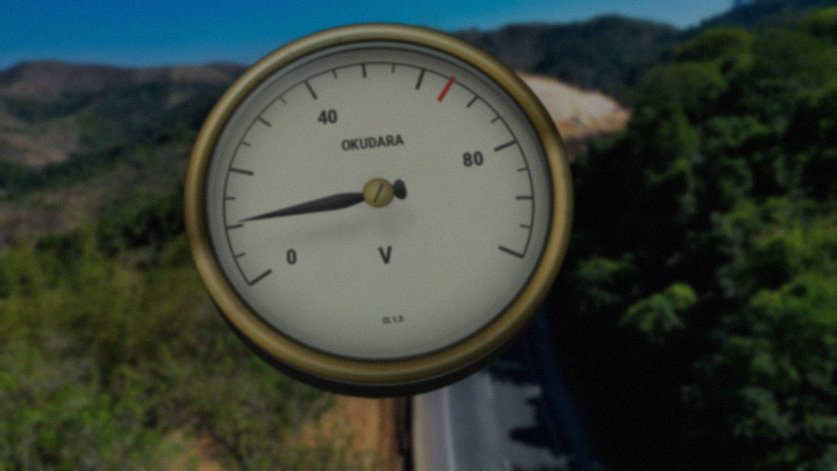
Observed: 10 V
